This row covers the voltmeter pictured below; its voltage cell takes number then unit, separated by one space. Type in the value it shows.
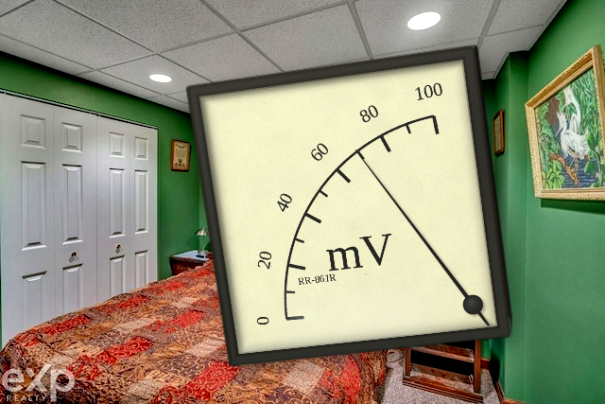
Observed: 70 mV
